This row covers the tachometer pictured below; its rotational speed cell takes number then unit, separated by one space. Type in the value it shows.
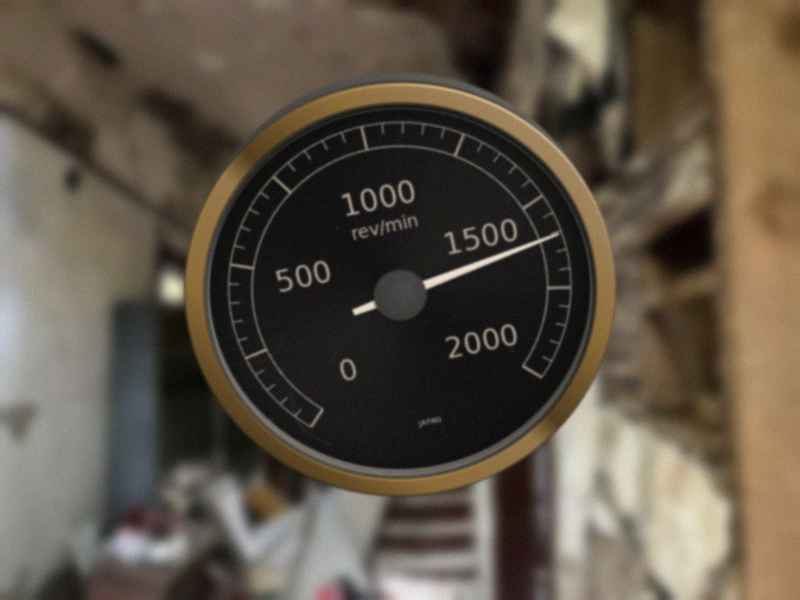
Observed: 1600 rpm
